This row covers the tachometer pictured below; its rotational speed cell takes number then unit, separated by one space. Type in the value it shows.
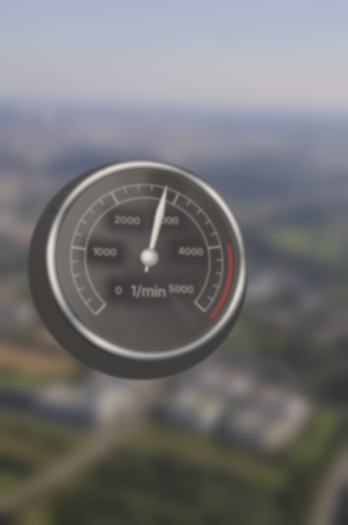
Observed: 2800 rpm
